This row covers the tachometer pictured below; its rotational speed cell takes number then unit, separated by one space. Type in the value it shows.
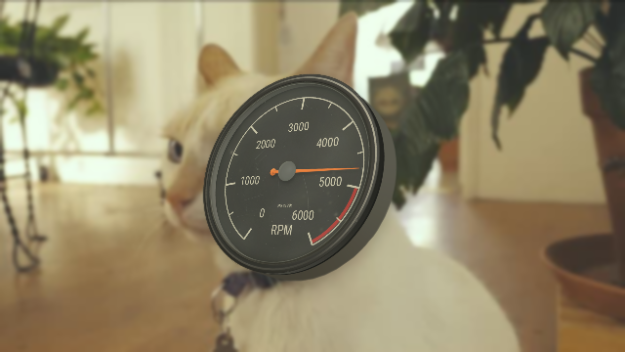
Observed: 4750 rpm
